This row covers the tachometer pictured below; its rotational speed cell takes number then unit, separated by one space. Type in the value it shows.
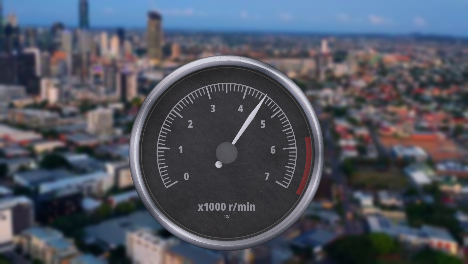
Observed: 4500 rpm
